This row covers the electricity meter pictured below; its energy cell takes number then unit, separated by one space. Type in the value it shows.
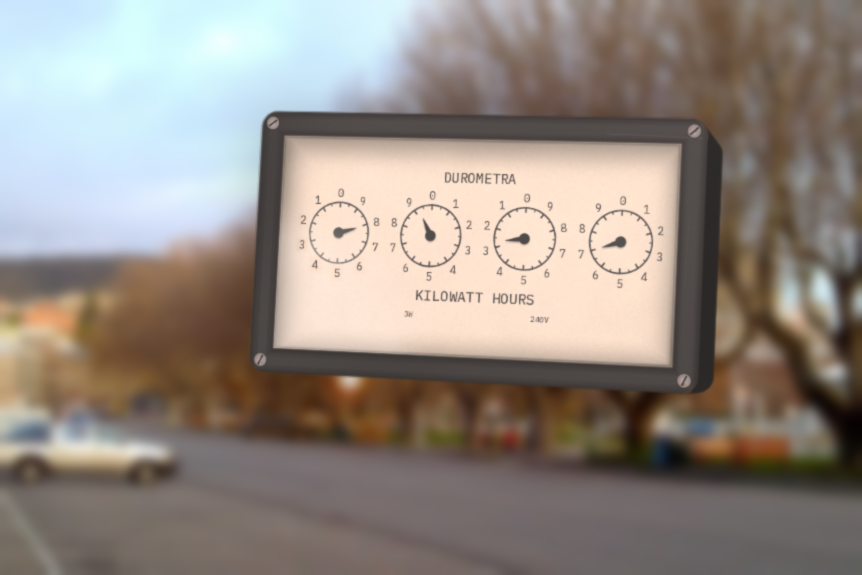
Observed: 7927 kWh
